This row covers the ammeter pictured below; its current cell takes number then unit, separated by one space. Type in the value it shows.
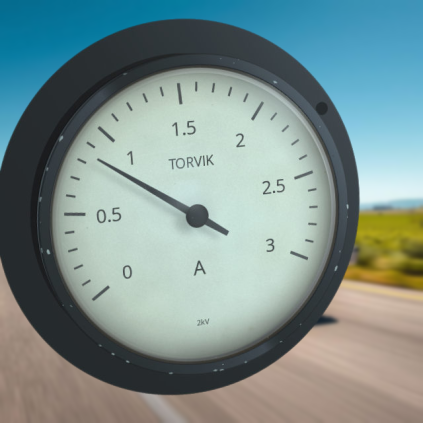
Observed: 0.85 A
